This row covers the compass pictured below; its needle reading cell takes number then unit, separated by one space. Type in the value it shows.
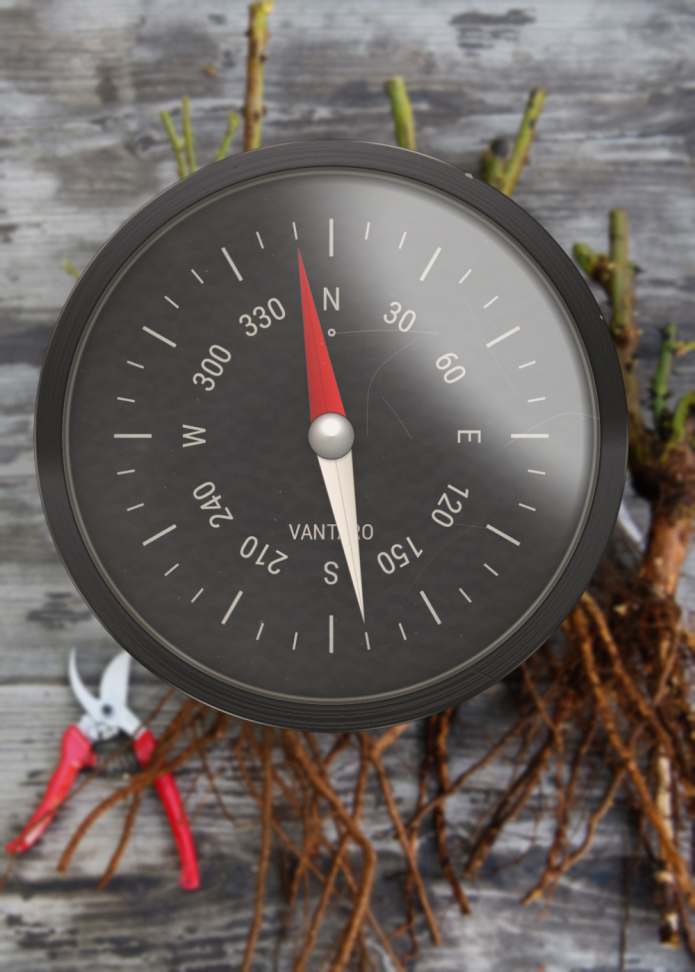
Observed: 350 °
